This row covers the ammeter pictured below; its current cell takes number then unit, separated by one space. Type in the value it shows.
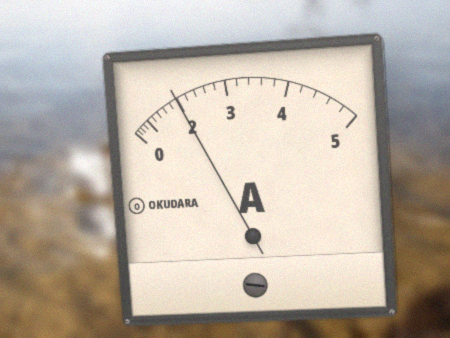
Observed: 2 A
